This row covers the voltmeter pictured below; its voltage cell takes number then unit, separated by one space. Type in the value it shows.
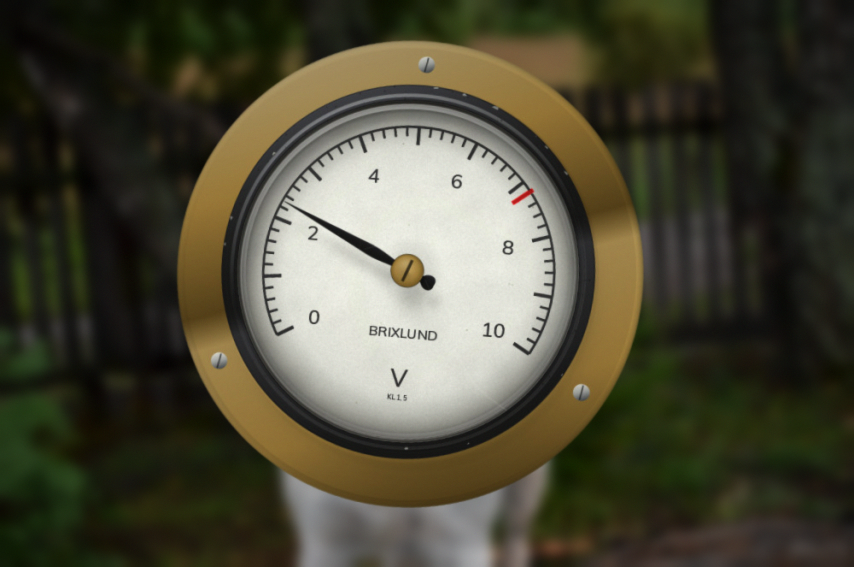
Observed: 2.3 V
